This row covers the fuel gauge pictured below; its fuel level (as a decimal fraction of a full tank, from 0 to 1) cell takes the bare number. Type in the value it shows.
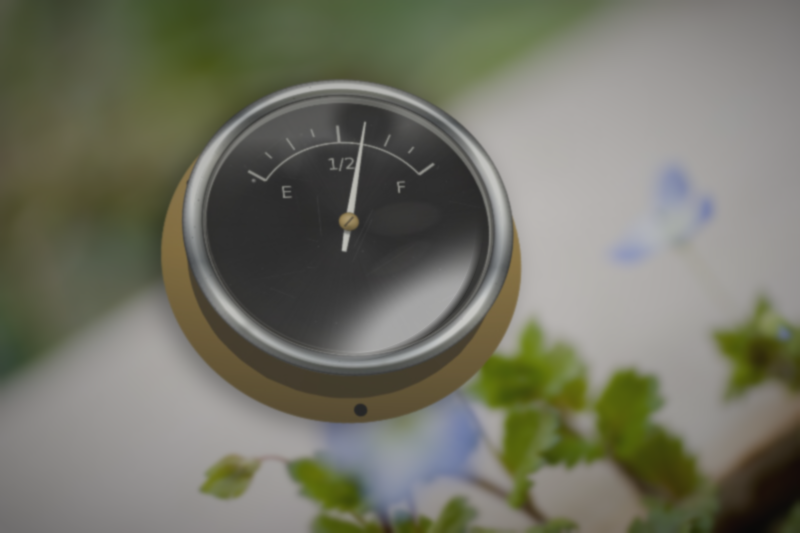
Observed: 0.625
